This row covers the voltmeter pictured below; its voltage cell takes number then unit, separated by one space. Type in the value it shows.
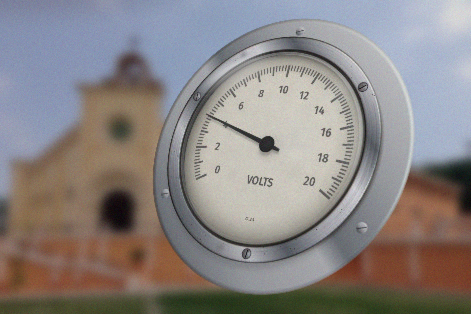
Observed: 4 V
